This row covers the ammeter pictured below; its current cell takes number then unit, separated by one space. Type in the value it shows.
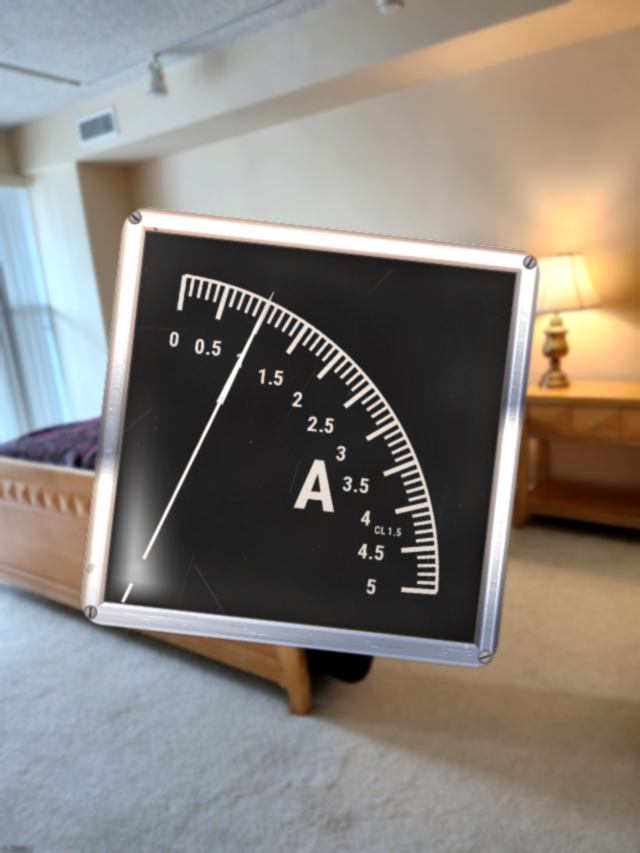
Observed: 1 A
